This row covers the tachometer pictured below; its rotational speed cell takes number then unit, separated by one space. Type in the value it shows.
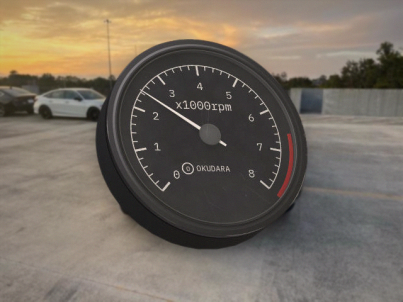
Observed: 2400 rpm
